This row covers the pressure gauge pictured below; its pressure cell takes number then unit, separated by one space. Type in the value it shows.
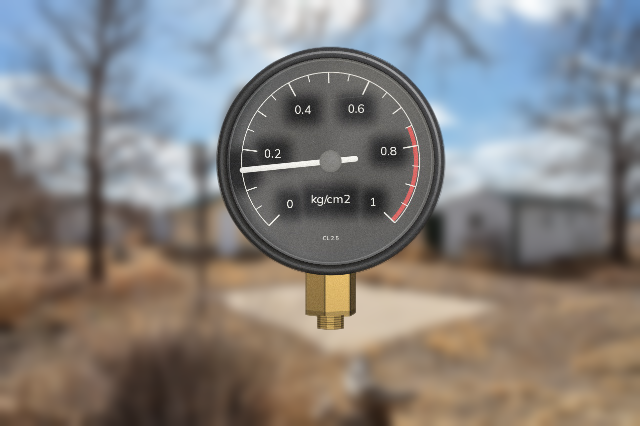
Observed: 0.15 kg/cm²
